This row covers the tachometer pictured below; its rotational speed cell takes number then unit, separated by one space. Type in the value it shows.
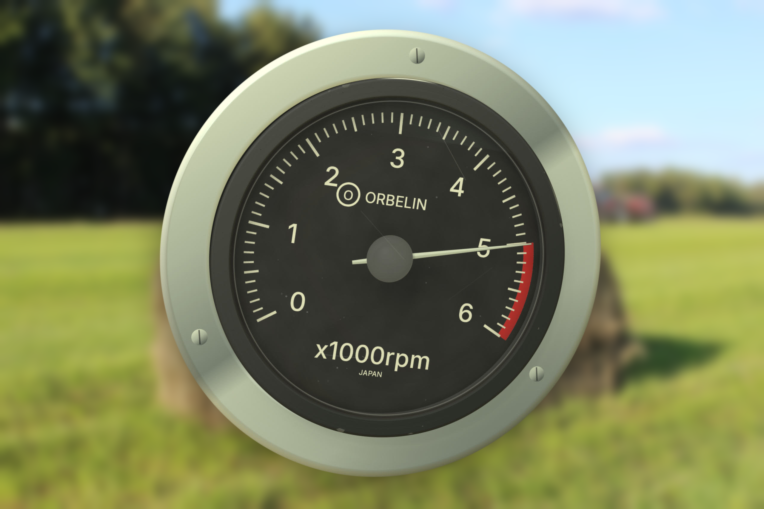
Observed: 5000 rpm
